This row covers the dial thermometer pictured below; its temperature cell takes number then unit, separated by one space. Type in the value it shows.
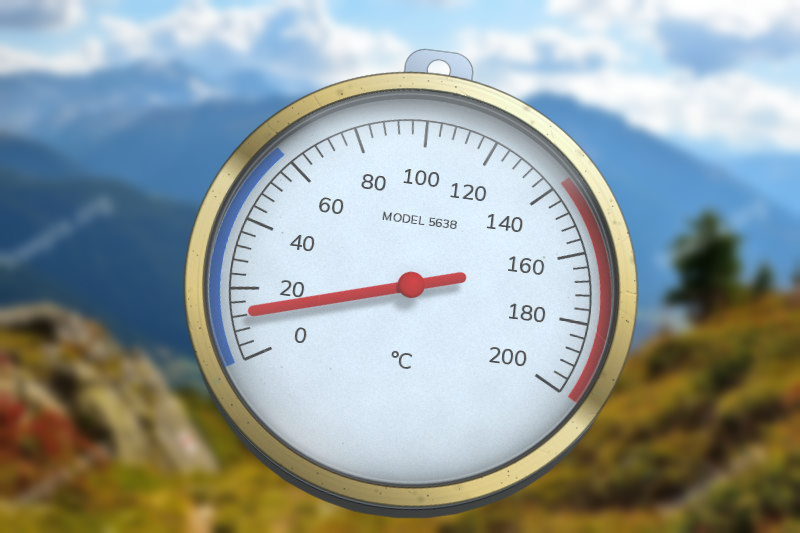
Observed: 12 °C
